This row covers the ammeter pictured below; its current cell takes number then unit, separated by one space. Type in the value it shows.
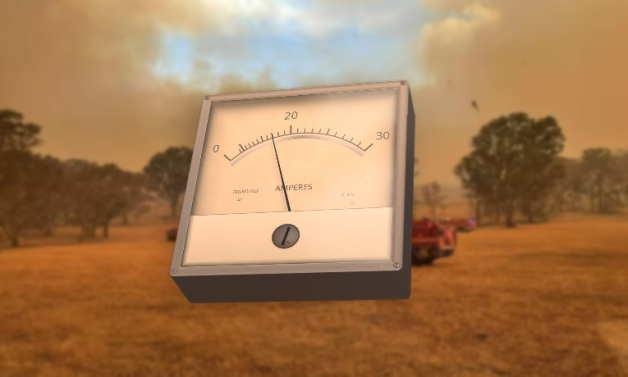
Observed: 17 A
